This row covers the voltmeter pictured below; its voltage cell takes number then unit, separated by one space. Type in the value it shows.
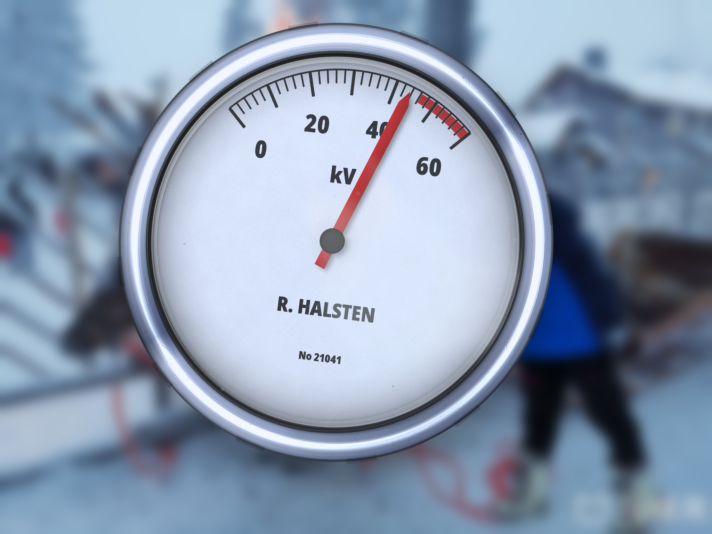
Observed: 44 kV
